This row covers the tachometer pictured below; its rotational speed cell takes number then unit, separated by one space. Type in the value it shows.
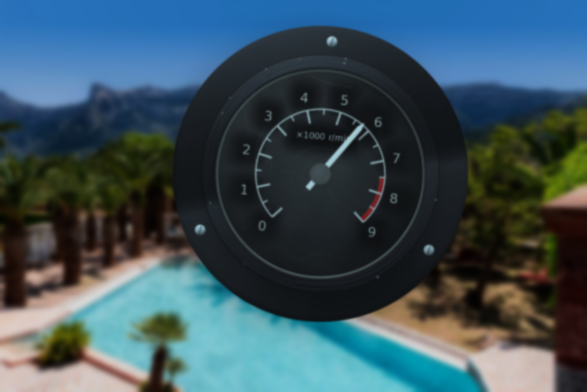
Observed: 5750 rpm
